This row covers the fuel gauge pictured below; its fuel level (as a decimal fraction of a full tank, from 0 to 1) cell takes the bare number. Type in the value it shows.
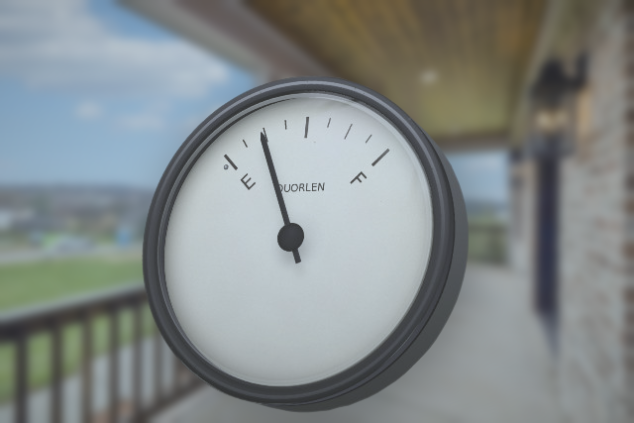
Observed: 0.25
